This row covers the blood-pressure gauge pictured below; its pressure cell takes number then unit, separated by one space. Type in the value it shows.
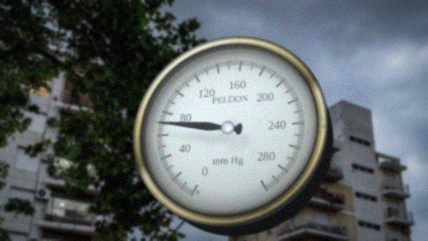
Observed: 70 mmHg
